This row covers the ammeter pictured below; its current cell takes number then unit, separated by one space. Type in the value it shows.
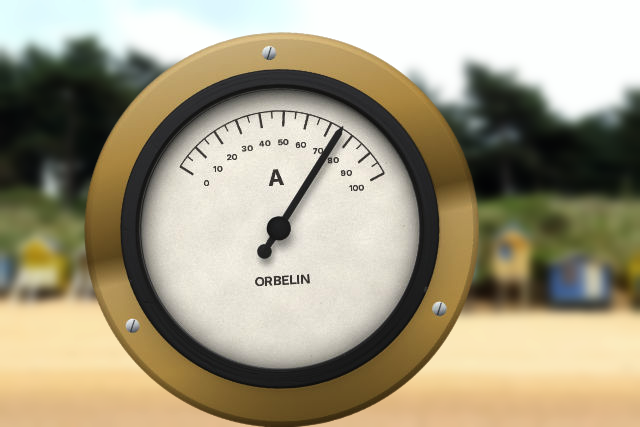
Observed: 75 A
